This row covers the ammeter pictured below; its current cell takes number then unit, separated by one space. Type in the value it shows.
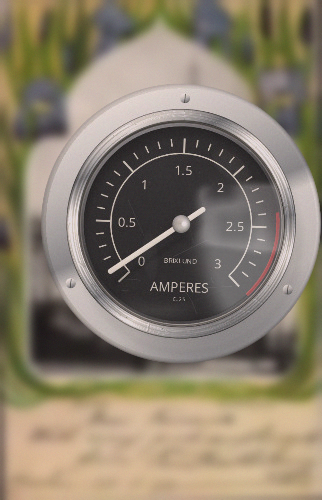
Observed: 0.1 A
